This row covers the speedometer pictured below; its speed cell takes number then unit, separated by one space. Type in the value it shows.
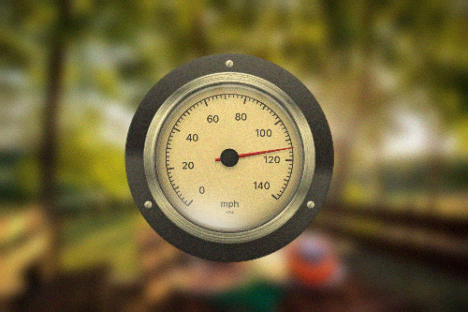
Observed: 114 mph
